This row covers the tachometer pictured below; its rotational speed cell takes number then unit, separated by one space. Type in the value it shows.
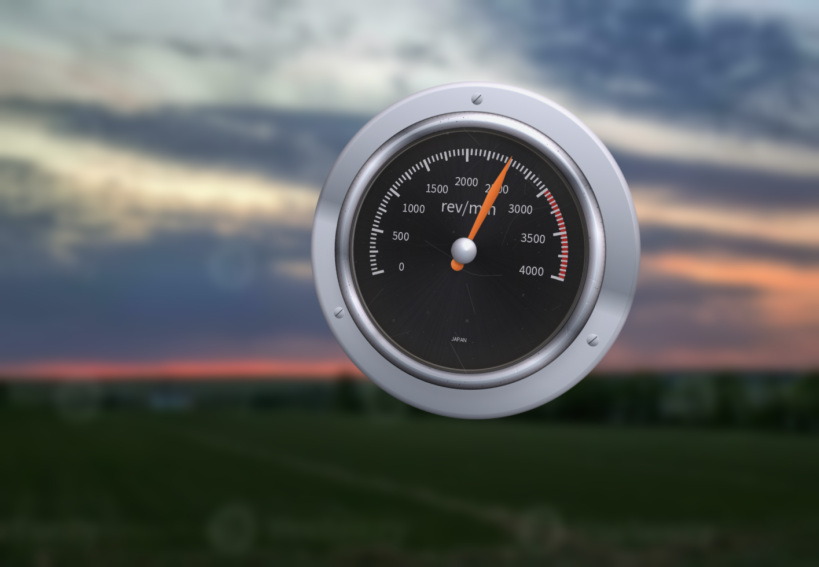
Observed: 2500 rpm
